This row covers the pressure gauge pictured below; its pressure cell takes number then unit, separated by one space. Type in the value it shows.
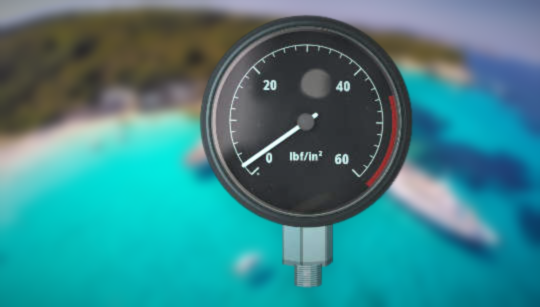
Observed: 2 psi
